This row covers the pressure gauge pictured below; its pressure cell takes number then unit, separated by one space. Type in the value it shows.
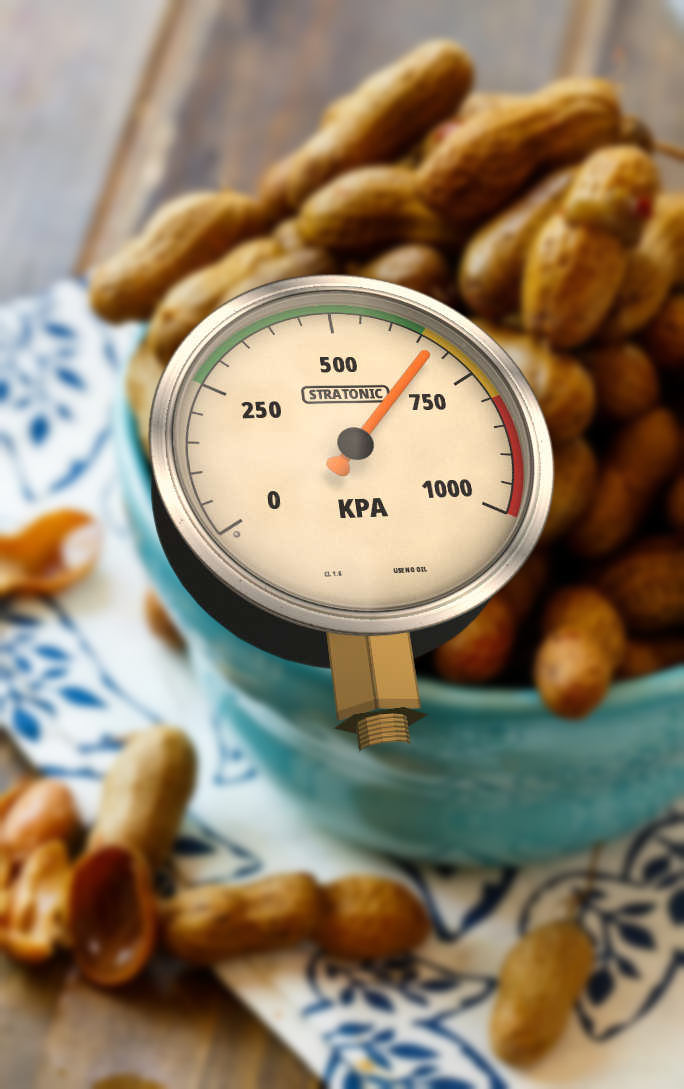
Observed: 675 kPa
